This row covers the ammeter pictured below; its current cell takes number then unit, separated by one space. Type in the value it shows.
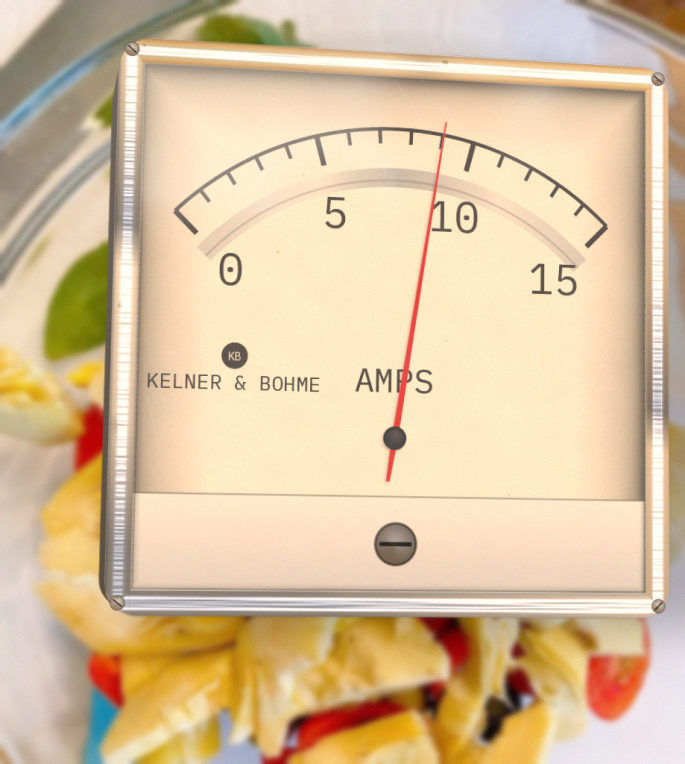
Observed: 9 A
